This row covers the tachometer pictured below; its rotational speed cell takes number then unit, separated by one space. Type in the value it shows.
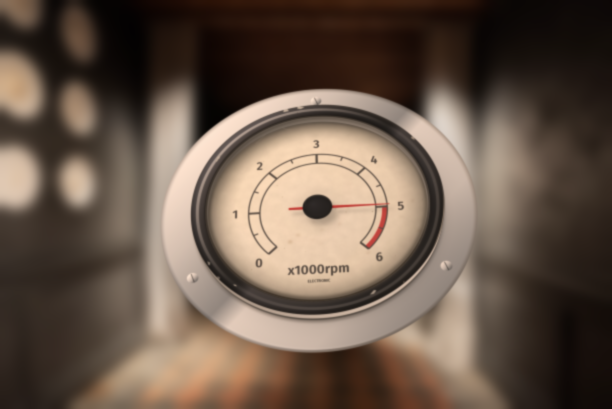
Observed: 5000 rpm
